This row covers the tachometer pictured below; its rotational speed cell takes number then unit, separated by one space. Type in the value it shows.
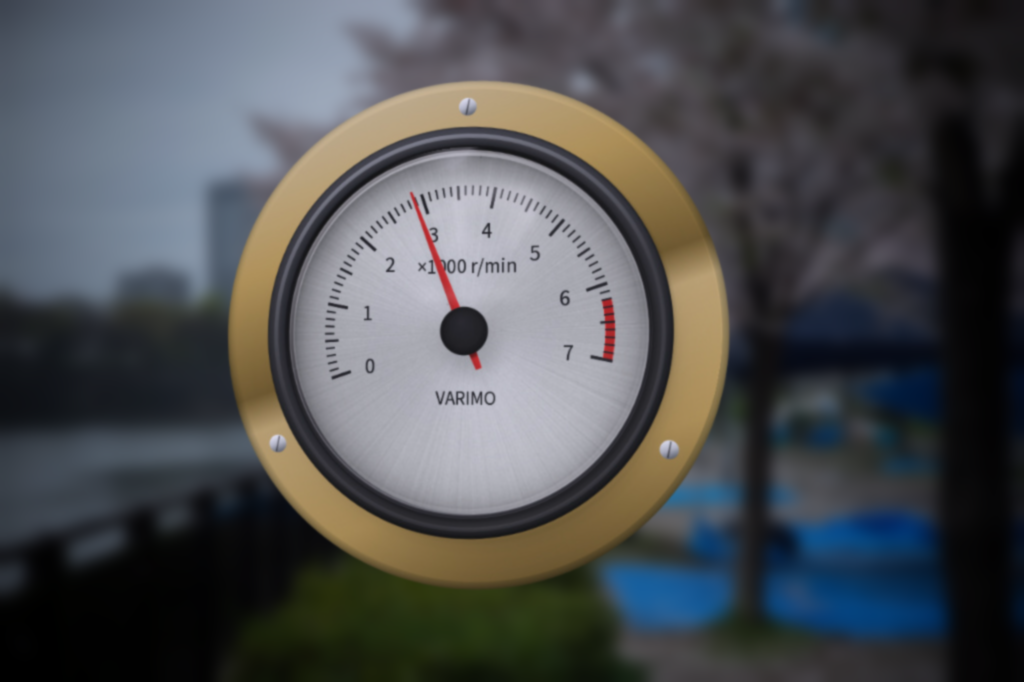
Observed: 2900 rpm
